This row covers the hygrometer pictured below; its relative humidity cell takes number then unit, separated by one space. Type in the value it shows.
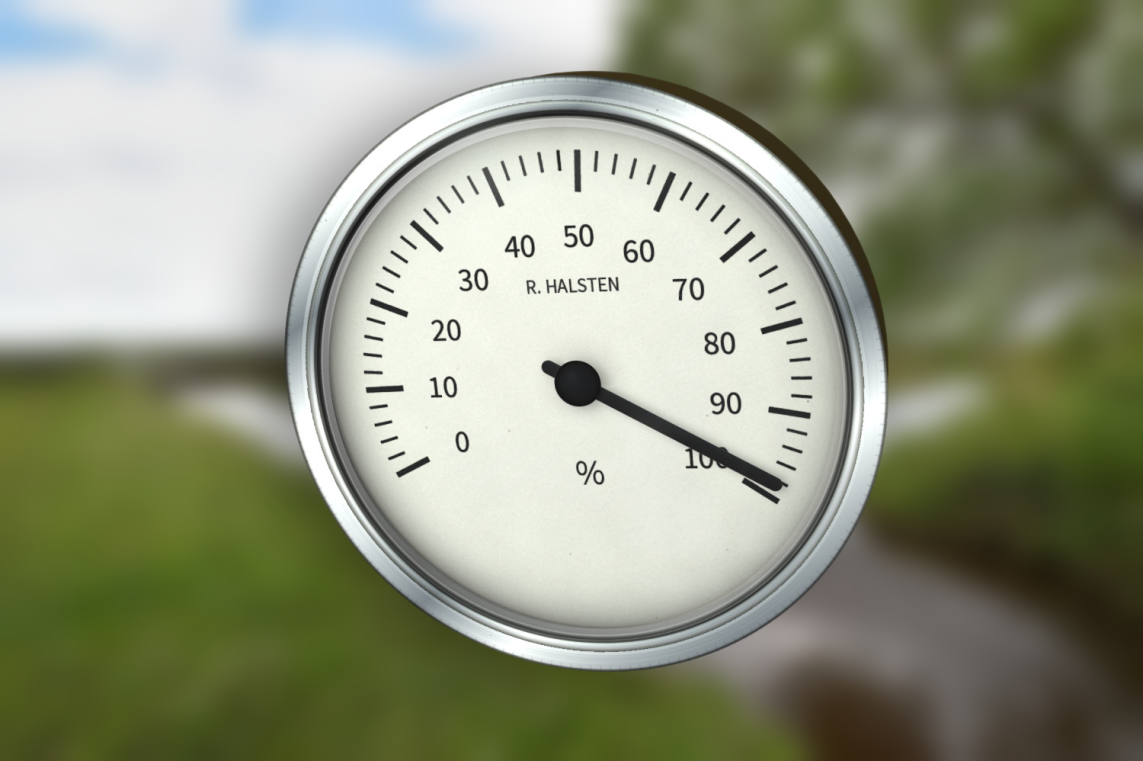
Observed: 98 %
